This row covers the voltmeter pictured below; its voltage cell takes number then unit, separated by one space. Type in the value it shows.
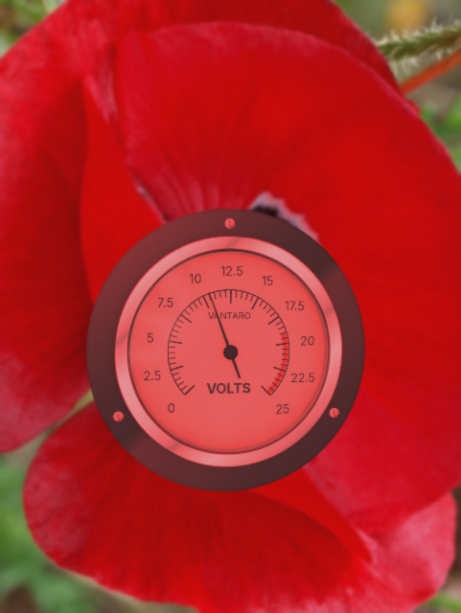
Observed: 10.5 V
